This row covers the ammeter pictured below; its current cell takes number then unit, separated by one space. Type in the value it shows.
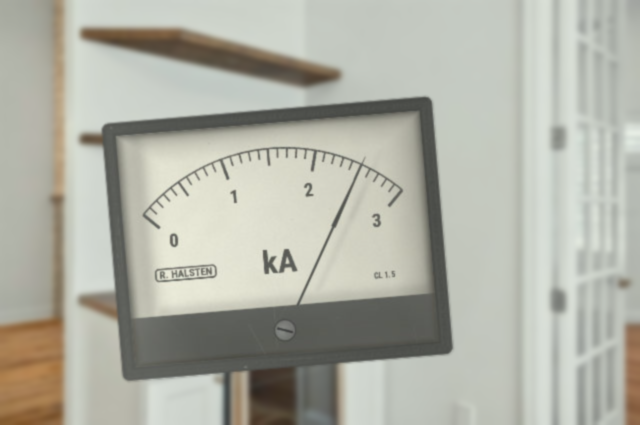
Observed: 2.5 kA
